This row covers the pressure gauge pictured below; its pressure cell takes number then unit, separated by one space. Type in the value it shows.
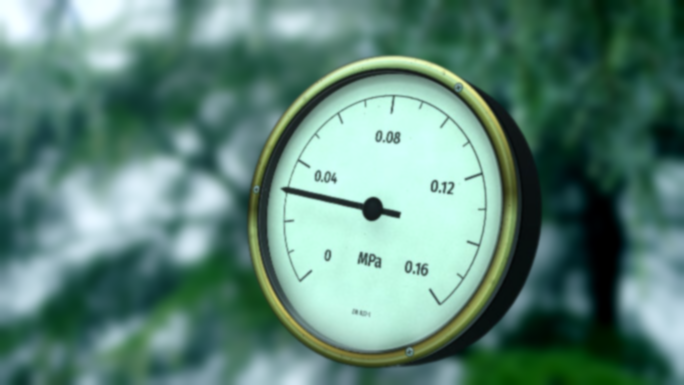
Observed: 0.03 MPa
